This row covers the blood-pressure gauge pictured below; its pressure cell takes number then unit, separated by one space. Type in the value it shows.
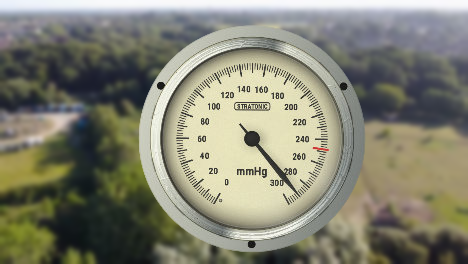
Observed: 290 mmHg
